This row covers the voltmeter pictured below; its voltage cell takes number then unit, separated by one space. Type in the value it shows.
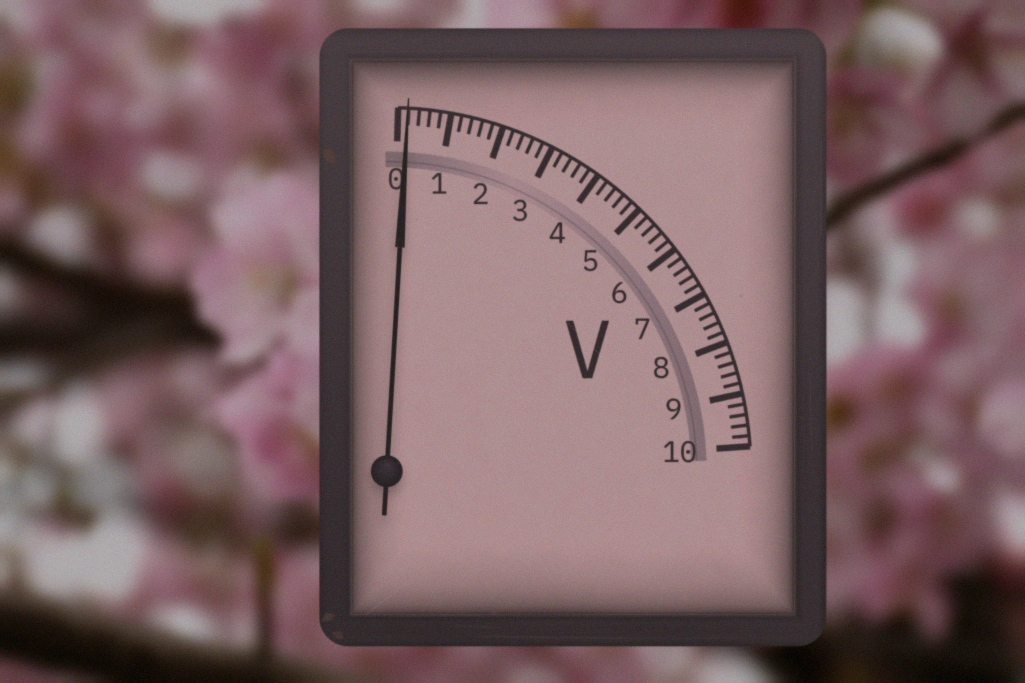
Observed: 0.2 V
